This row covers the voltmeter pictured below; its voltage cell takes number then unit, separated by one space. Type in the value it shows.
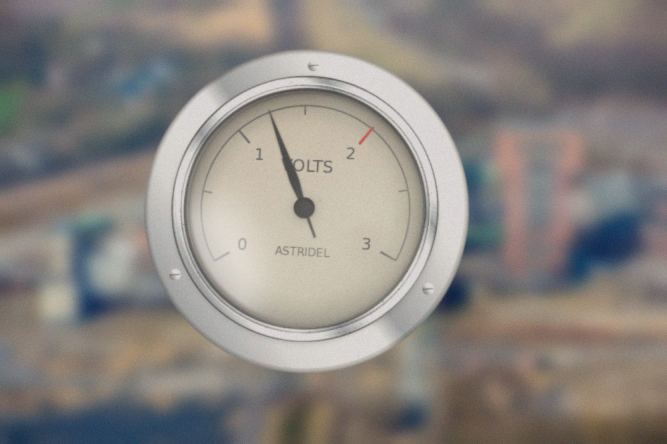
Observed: 1.25 V
